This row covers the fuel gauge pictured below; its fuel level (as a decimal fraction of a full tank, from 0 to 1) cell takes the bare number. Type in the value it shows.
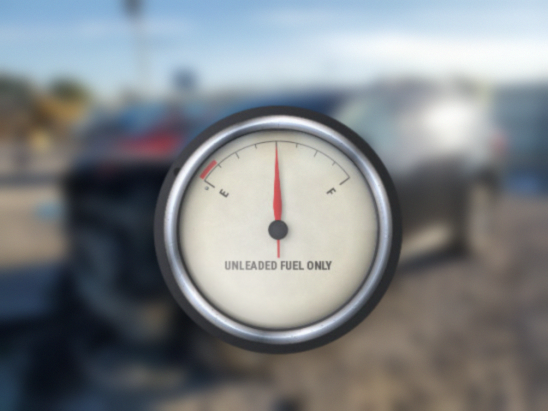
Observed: 0.5
